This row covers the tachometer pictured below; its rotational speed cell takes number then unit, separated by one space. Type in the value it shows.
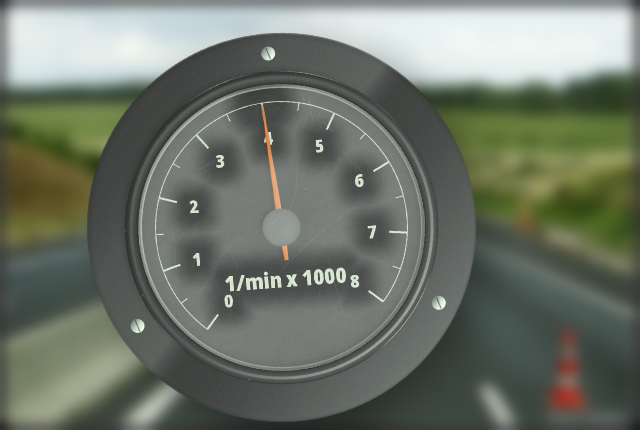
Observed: 4000 rpm
